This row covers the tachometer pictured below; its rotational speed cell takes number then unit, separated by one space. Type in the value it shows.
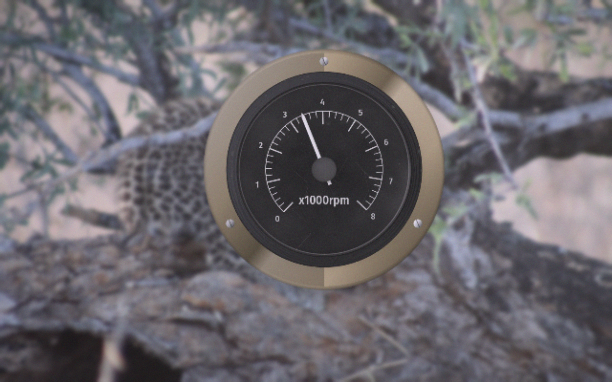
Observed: 3400 rpm
